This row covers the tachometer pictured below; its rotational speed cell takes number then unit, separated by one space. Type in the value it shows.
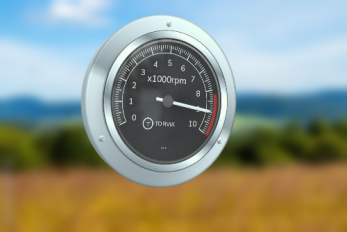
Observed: 9000 rpm
